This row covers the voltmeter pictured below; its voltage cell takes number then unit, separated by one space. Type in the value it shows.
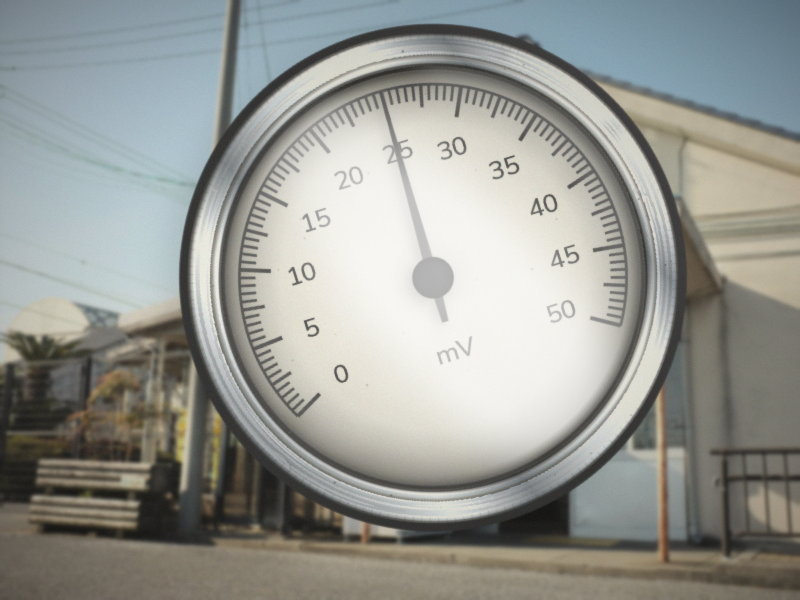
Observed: 25 mV
